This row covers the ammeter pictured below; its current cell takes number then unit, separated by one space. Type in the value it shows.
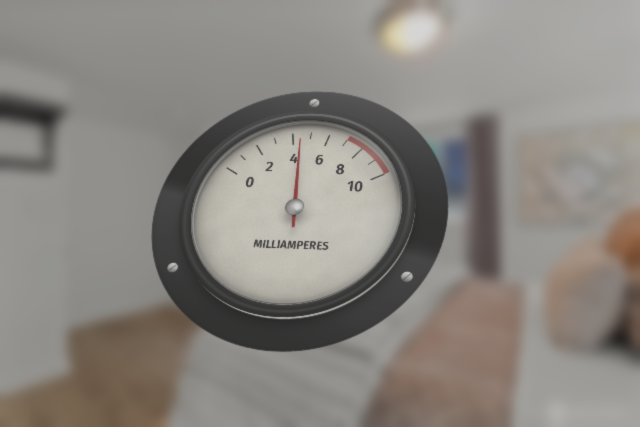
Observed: 4.5 mA
